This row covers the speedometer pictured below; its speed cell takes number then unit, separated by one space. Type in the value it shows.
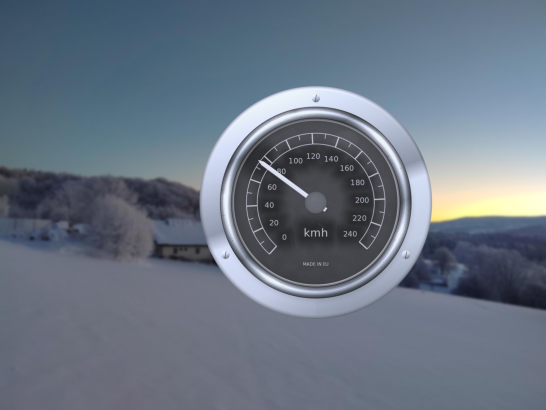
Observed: 75 km/h
